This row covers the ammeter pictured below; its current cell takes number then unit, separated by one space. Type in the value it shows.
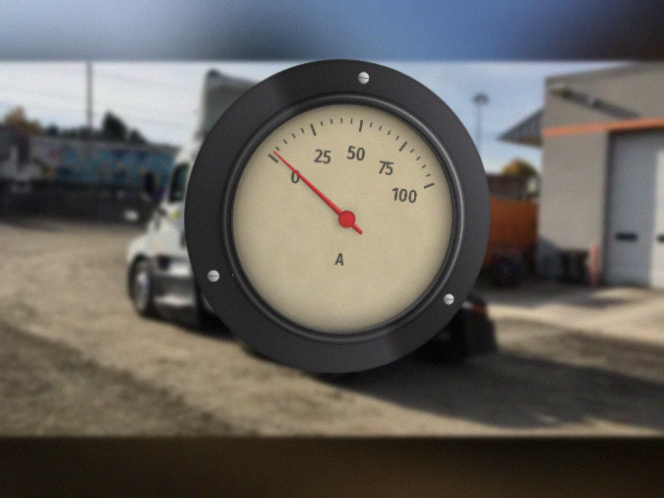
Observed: 2.5 A
